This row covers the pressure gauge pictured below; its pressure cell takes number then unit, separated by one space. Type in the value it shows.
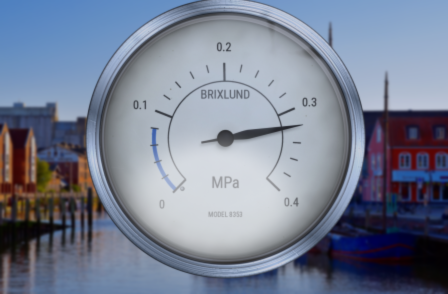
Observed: 0.32 MPa
